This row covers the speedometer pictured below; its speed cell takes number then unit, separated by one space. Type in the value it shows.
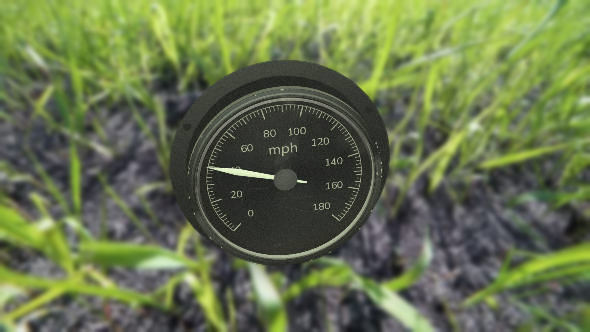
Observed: 40 mph
